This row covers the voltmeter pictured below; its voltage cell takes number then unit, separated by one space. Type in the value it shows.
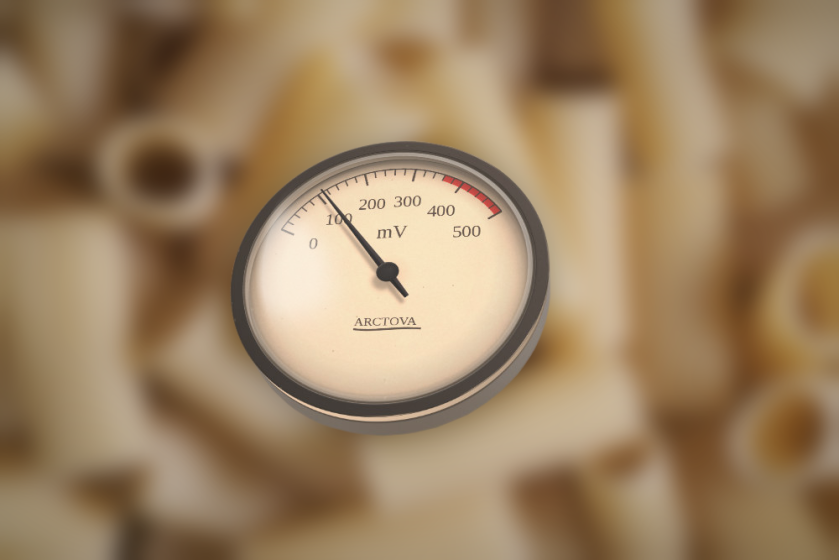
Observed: 110 mV
